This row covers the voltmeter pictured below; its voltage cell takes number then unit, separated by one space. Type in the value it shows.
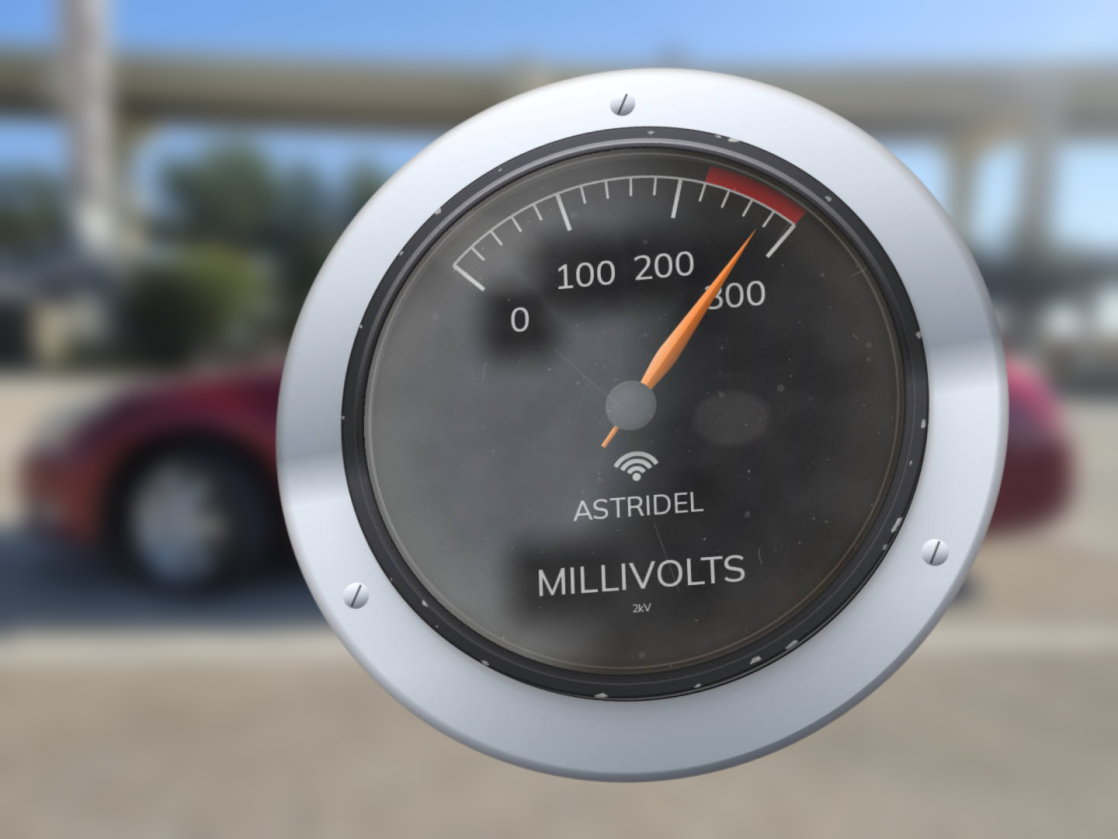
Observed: 280 mV
